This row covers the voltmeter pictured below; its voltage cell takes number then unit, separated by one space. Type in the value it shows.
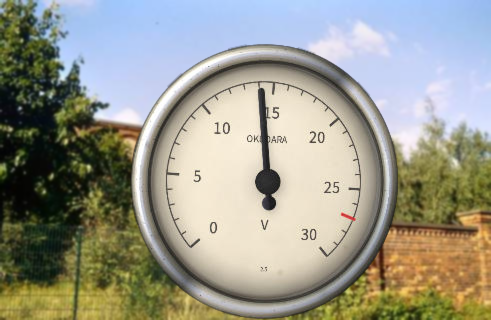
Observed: 14 V
